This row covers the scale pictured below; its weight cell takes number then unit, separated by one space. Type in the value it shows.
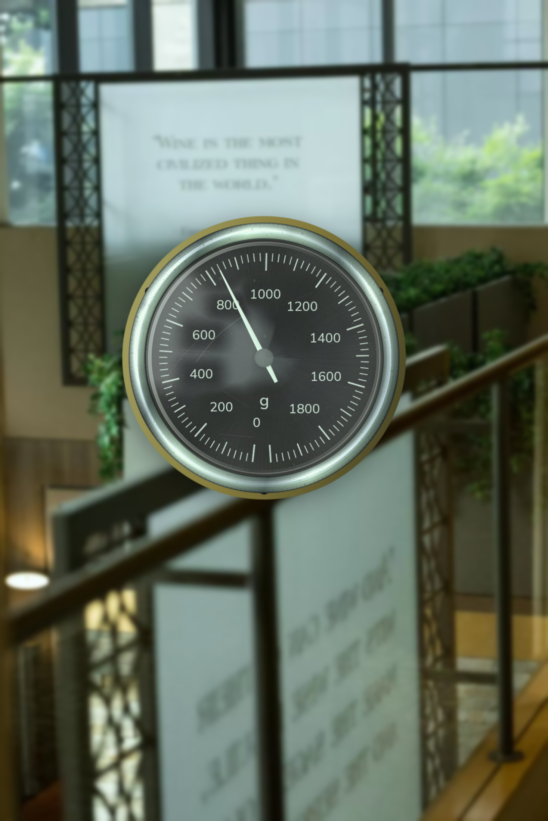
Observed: 840 g
